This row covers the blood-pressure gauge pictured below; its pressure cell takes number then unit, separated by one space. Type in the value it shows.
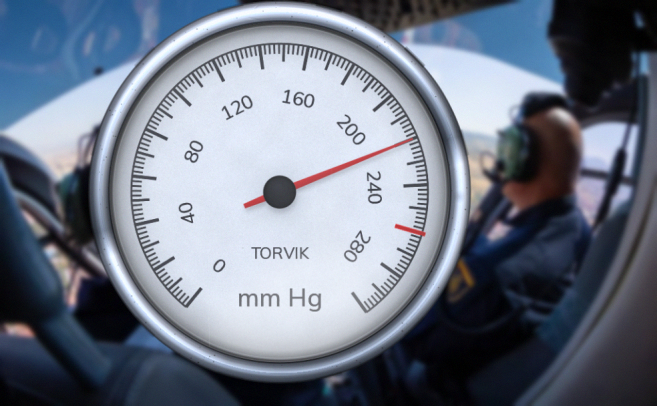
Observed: 220 mmHg
